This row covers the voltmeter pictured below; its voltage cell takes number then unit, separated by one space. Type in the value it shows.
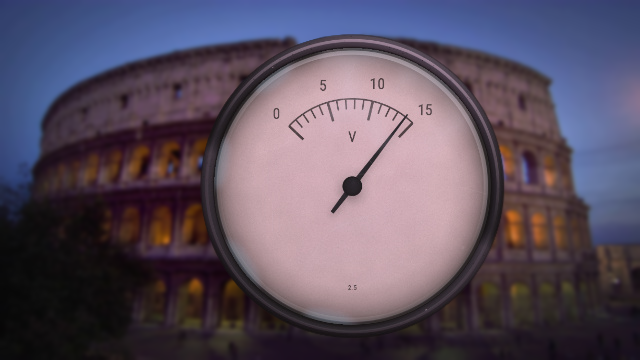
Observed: 14 V
